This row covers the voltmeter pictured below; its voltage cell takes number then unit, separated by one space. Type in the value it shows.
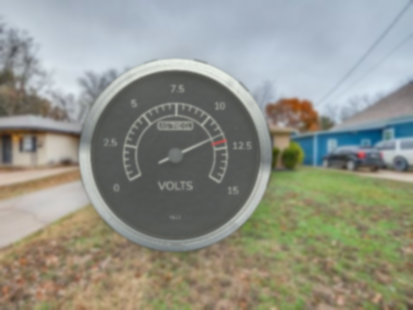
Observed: 11.5 V
